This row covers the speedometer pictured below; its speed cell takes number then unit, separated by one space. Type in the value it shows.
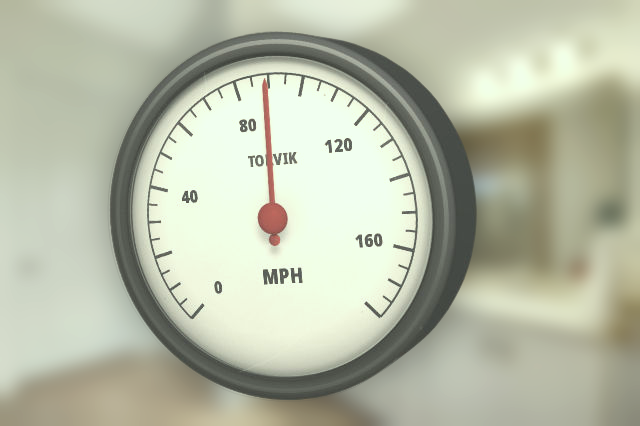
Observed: 90 mph
